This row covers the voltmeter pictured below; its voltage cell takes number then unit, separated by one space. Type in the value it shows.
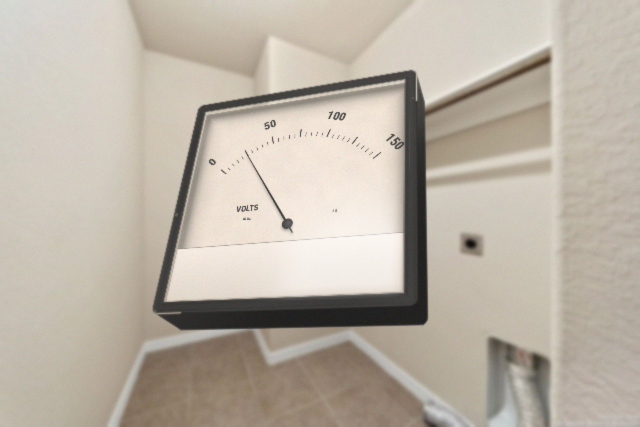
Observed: 25 V
